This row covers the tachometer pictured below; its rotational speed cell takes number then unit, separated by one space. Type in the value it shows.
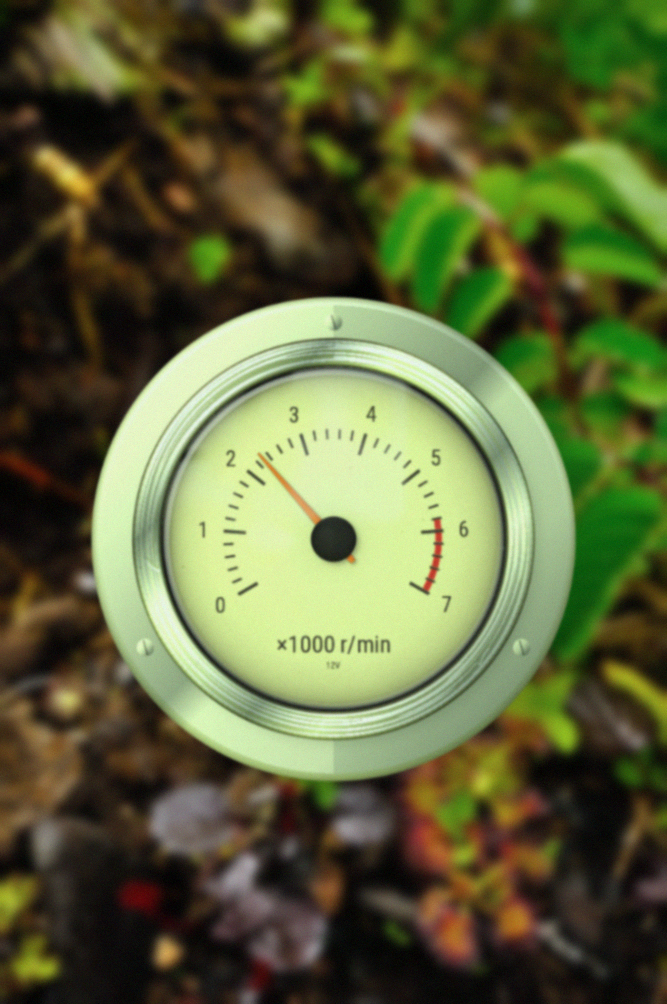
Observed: 2300 rpm
